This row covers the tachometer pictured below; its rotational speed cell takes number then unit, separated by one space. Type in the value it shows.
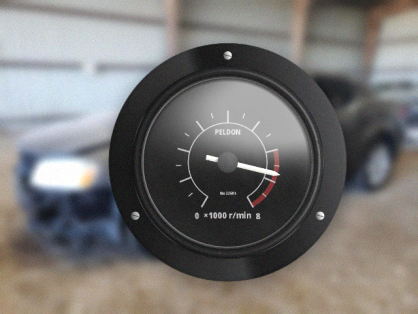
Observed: 6750 rpm
